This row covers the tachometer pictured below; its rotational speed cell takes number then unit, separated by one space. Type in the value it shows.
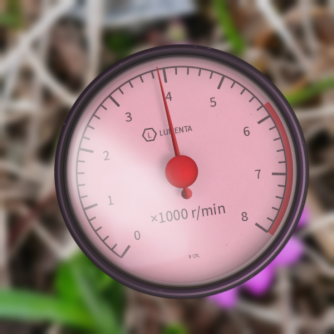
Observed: 3900 rpm
